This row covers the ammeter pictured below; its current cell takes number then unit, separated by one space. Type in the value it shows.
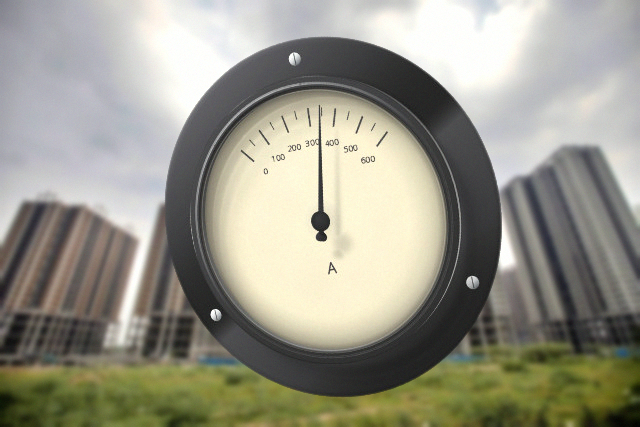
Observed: 350 A
